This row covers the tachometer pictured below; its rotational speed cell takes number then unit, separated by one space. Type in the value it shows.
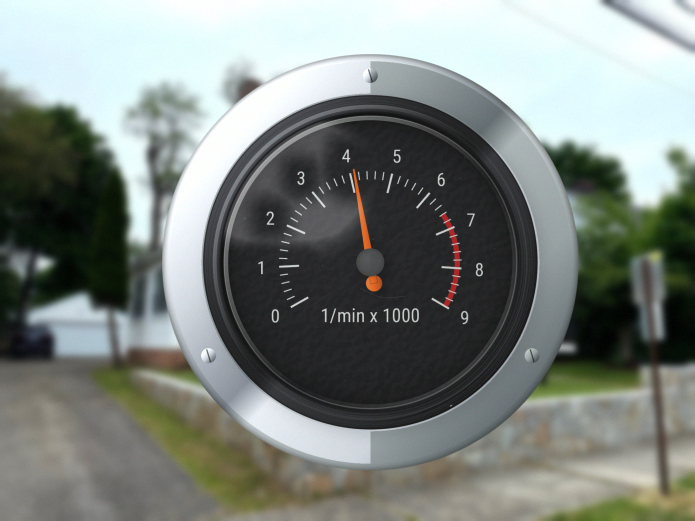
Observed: 4100 rpm
